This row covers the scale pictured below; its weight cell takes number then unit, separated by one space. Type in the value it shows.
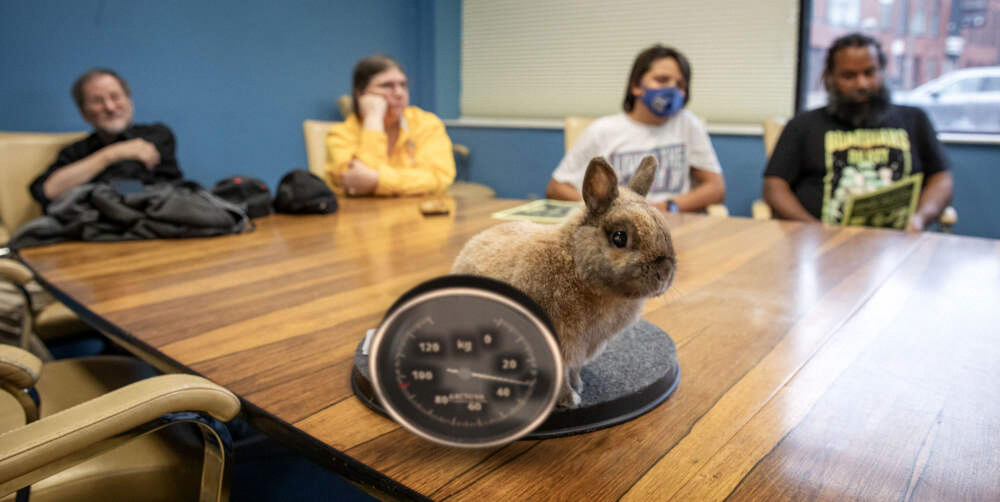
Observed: 30 kg
